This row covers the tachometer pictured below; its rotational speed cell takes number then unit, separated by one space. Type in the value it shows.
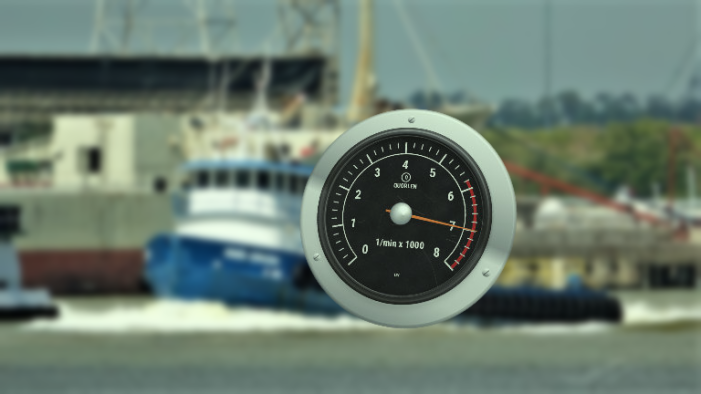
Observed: 7000 rpm
